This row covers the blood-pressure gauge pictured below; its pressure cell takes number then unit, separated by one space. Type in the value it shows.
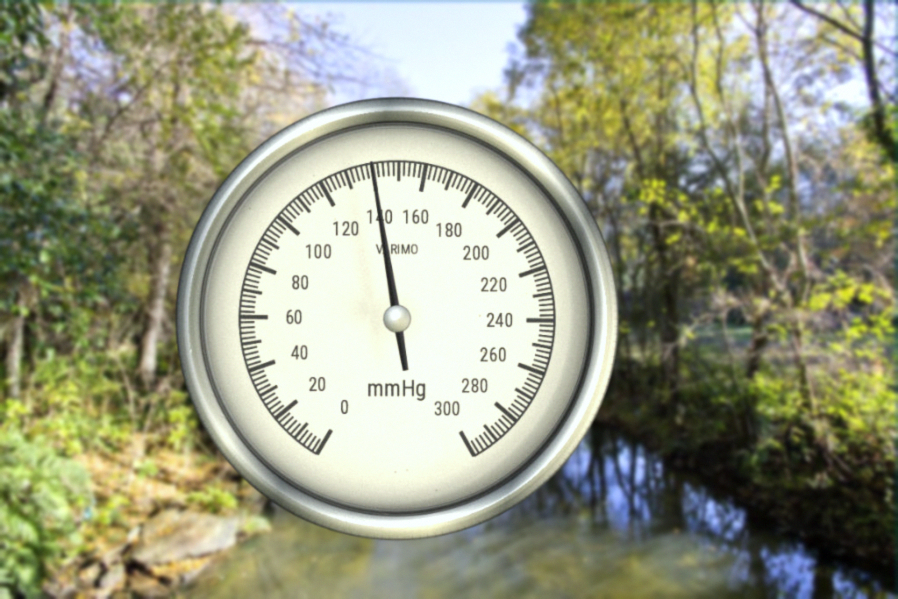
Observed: 140 mmHg
